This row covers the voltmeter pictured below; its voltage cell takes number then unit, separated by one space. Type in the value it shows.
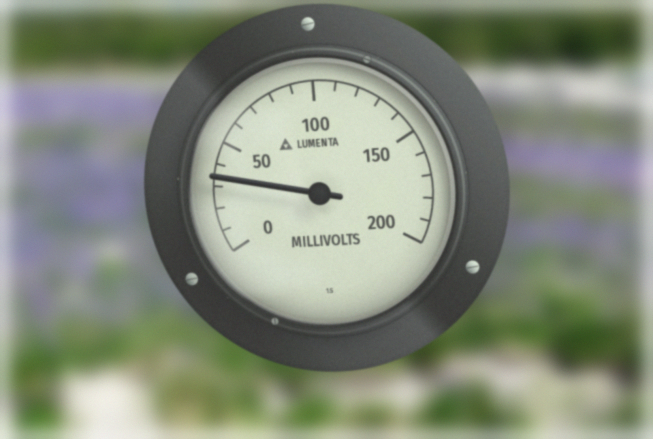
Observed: 35 mV
